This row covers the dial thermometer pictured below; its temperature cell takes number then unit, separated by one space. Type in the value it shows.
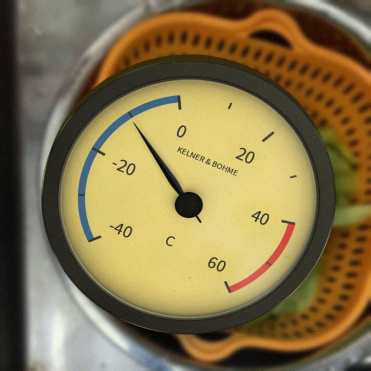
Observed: -10 °C
